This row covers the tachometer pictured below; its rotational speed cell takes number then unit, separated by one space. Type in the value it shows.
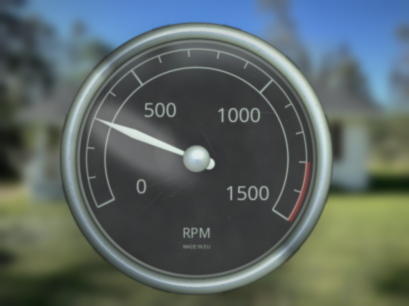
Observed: 300 rpm
